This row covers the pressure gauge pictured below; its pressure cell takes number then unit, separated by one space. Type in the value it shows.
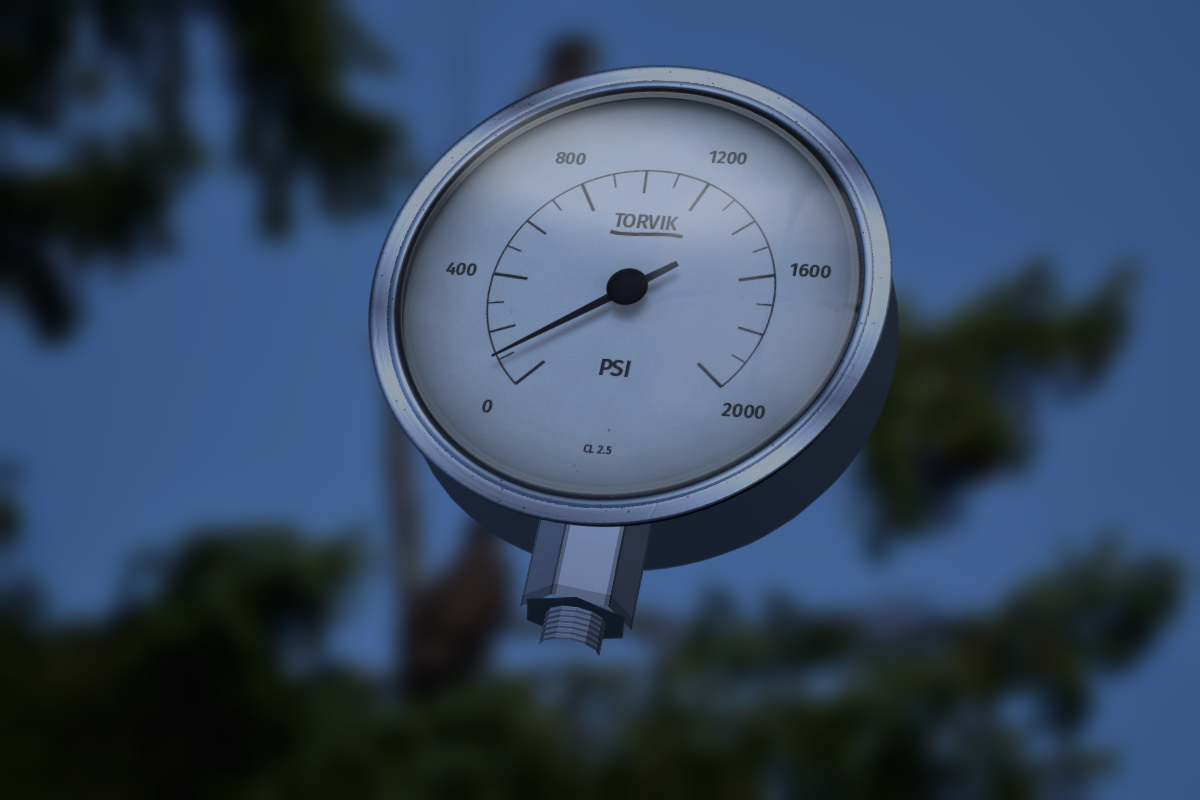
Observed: 100 psi
